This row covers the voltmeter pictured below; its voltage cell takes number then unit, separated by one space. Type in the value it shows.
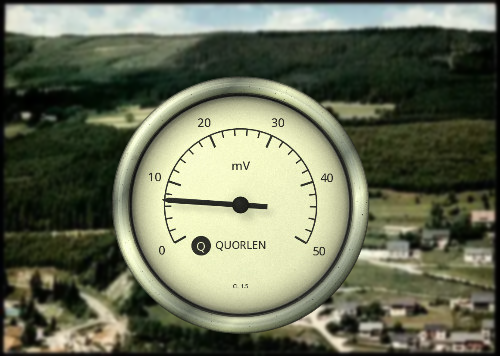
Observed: 7 mV
